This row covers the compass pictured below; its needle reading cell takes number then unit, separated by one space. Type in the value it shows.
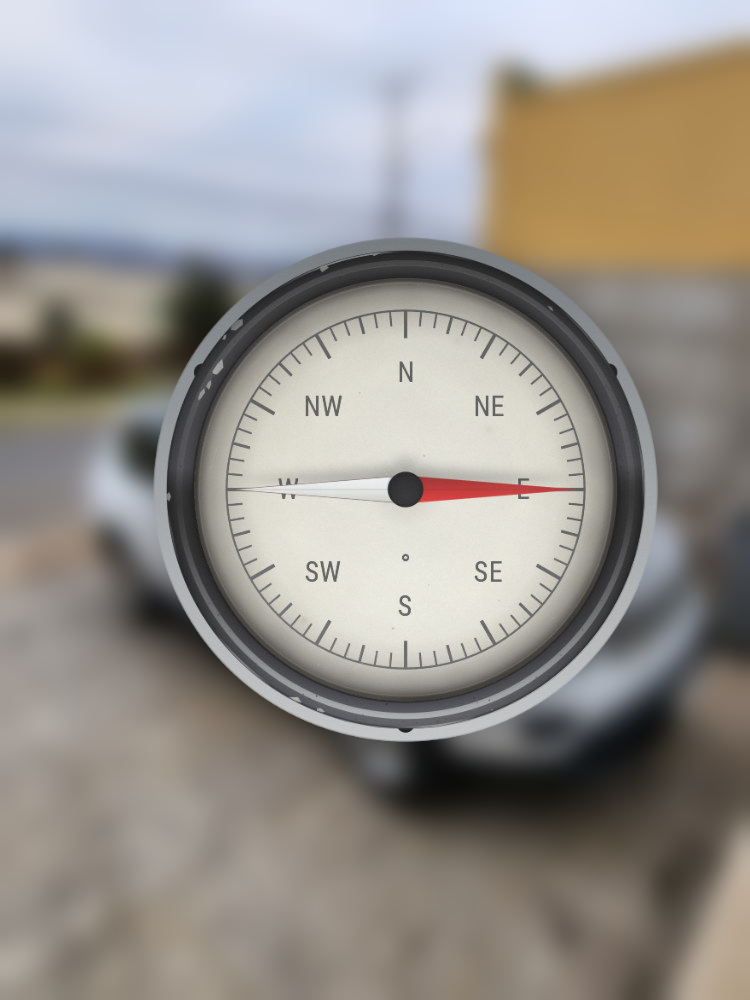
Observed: 90 °
